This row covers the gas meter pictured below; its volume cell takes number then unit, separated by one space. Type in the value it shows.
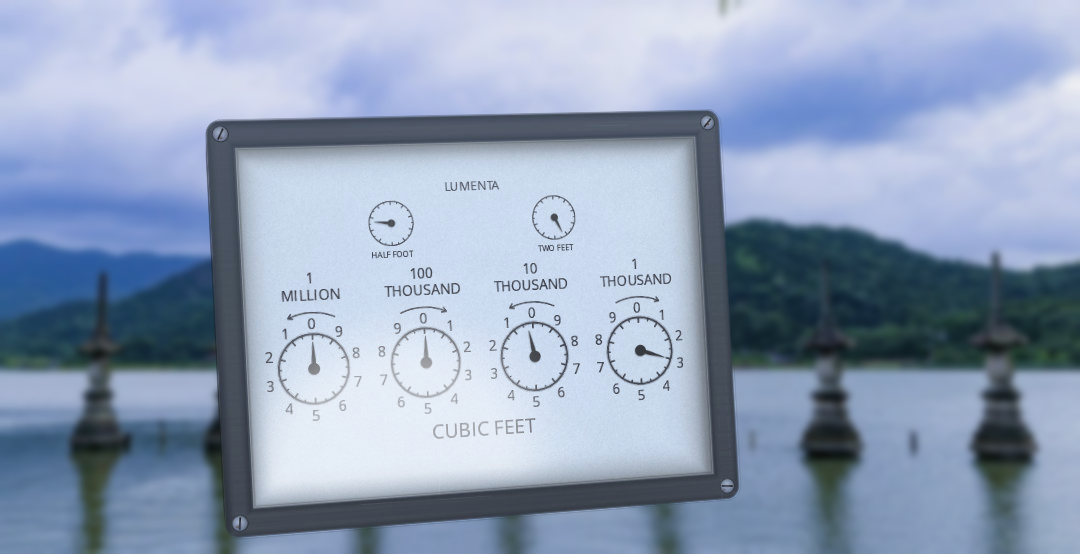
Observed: 300 ft³
